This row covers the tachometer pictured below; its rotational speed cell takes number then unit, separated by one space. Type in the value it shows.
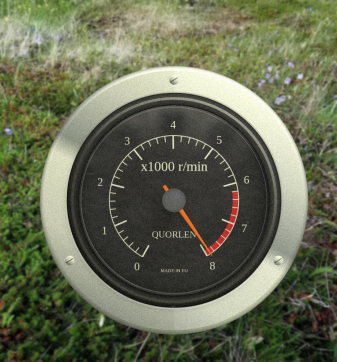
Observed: 7900 rpm
